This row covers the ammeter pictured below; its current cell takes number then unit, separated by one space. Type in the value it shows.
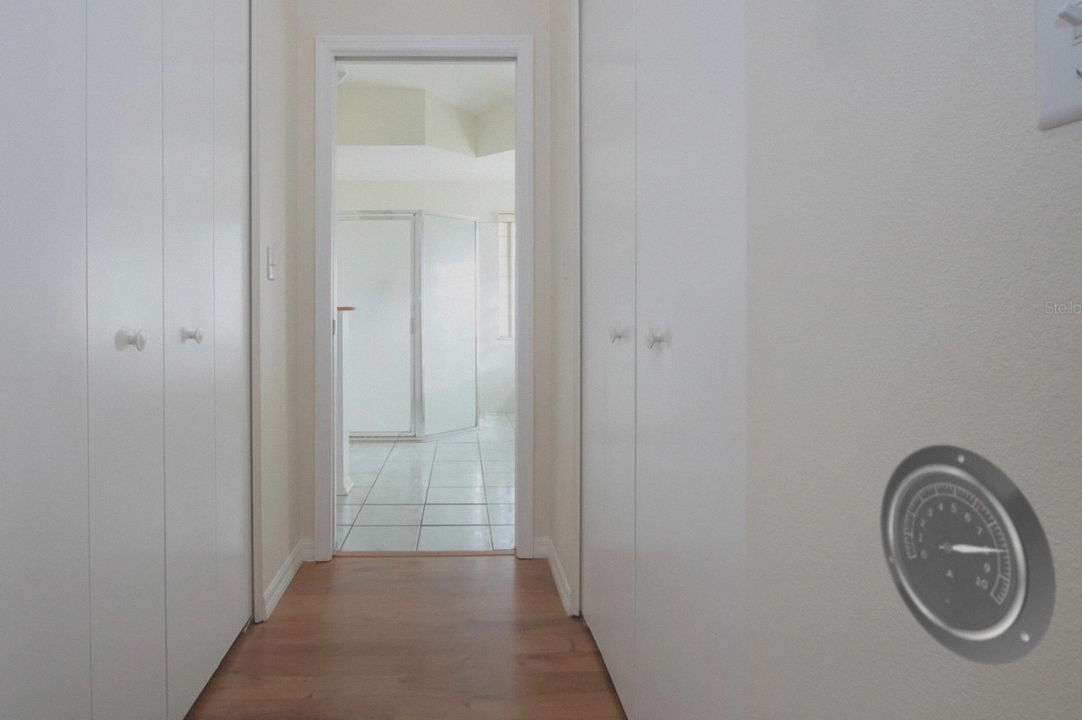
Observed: 8 A
